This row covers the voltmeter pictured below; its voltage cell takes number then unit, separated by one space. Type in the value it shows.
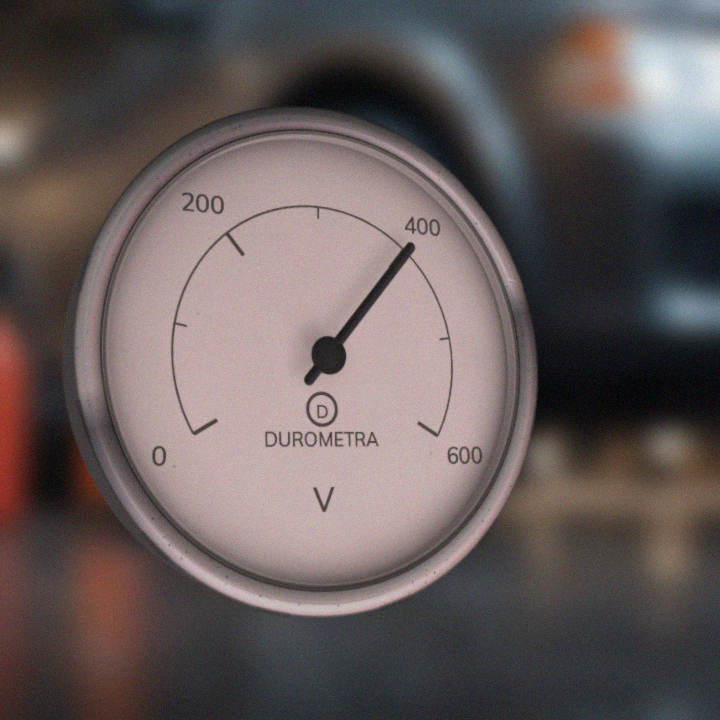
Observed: 400 V
